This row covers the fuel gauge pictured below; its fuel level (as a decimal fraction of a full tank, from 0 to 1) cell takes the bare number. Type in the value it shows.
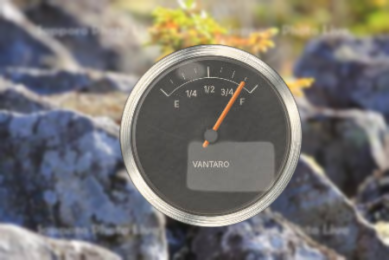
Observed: 0.875
